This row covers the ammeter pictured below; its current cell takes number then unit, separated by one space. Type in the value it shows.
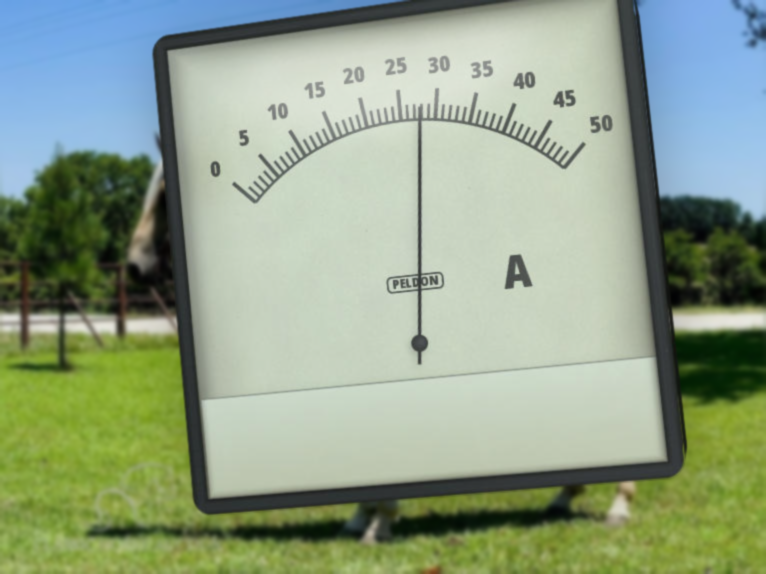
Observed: 28 A
